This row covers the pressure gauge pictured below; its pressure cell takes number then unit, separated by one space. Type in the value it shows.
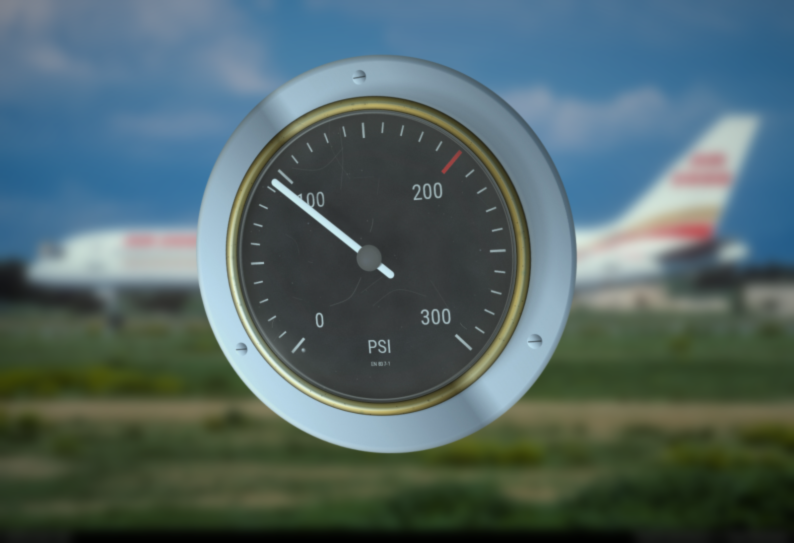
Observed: 95 psi
